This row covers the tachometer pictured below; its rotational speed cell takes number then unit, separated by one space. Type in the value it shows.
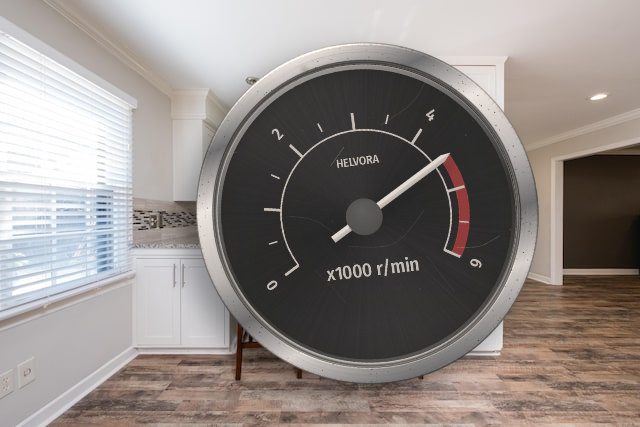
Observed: 4500 rpm
